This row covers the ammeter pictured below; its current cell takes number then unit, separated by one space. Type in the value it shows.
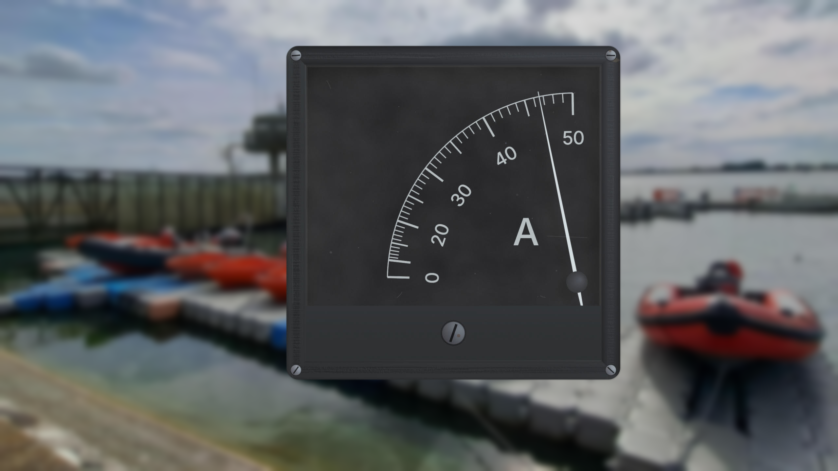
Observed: 46.5 A
